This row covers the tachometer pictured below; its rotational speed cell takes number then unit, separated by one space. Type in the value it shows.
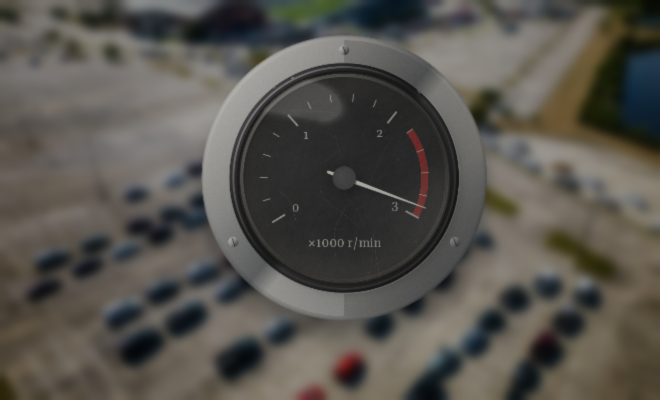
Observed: 2900 rpm
